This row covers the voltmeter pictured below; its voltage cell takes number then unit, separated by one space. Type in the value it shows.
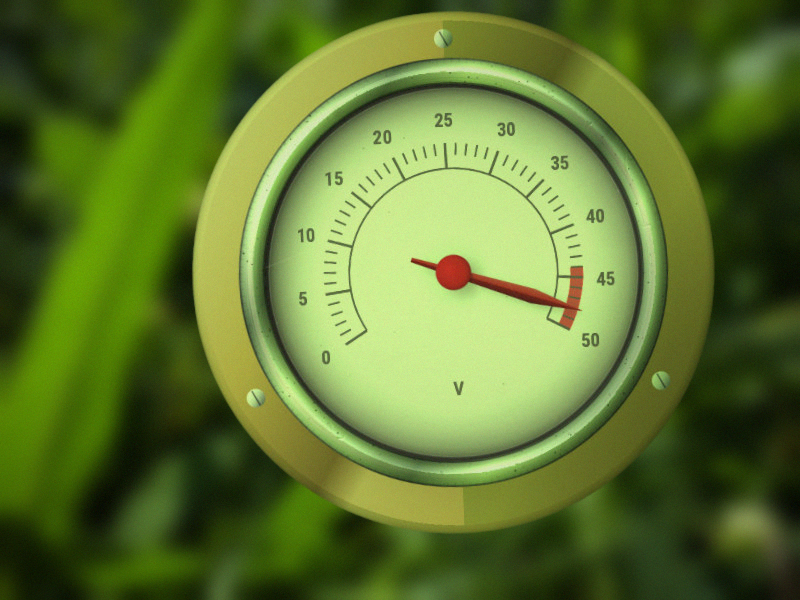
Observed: 48 V
